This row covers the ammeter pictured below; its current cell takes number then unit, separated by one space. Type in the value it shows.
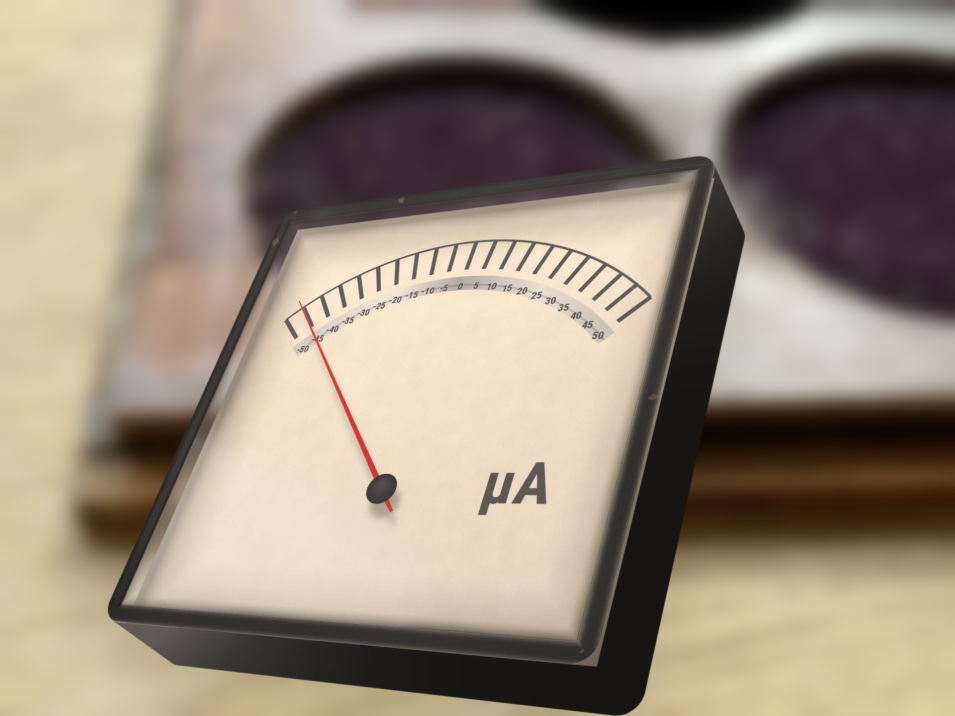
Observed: -45 µA
